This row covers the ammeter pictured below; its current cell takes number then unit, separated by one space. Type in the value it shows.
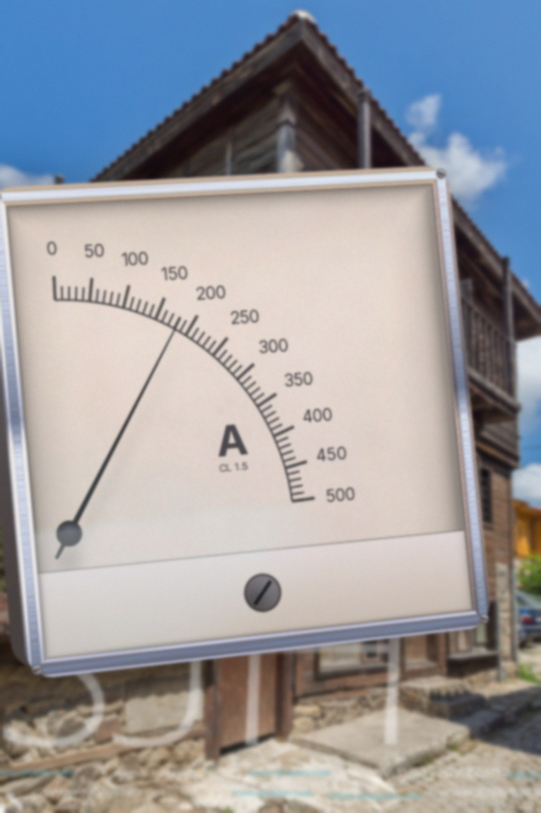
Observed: 180 A
